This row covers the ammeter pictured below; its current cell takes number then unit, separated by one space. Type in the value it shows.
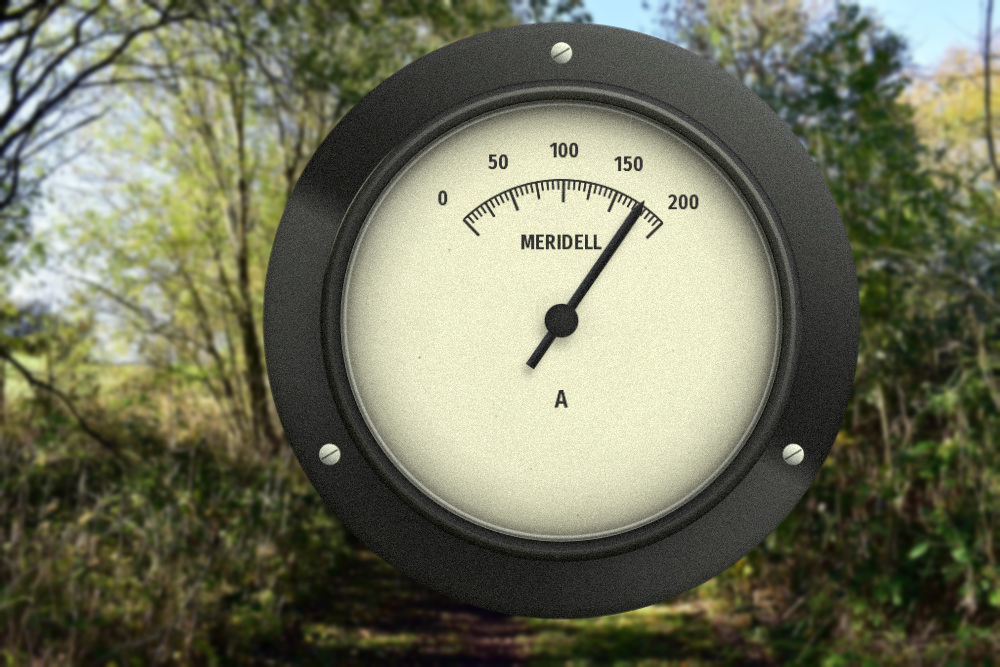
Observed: 175 A
